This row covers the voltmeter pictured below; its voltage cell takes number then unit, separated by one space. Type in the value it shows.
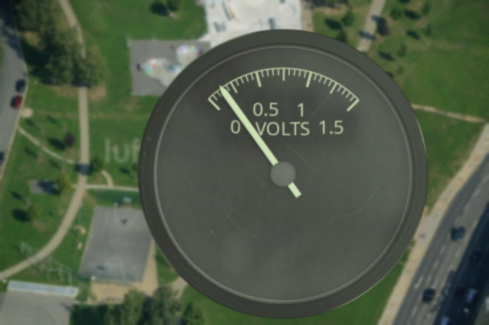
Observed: 0.15 V
